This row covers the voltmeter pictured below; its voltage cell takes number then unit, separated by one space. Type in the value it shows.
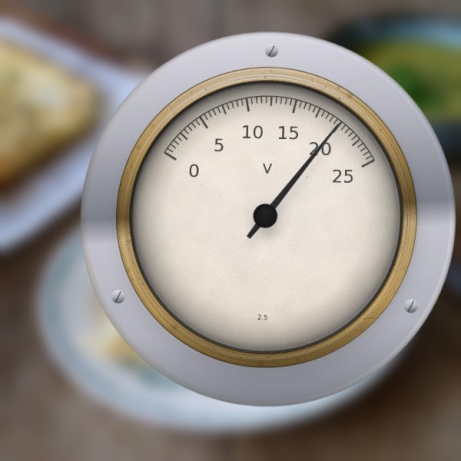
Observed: 20 V
